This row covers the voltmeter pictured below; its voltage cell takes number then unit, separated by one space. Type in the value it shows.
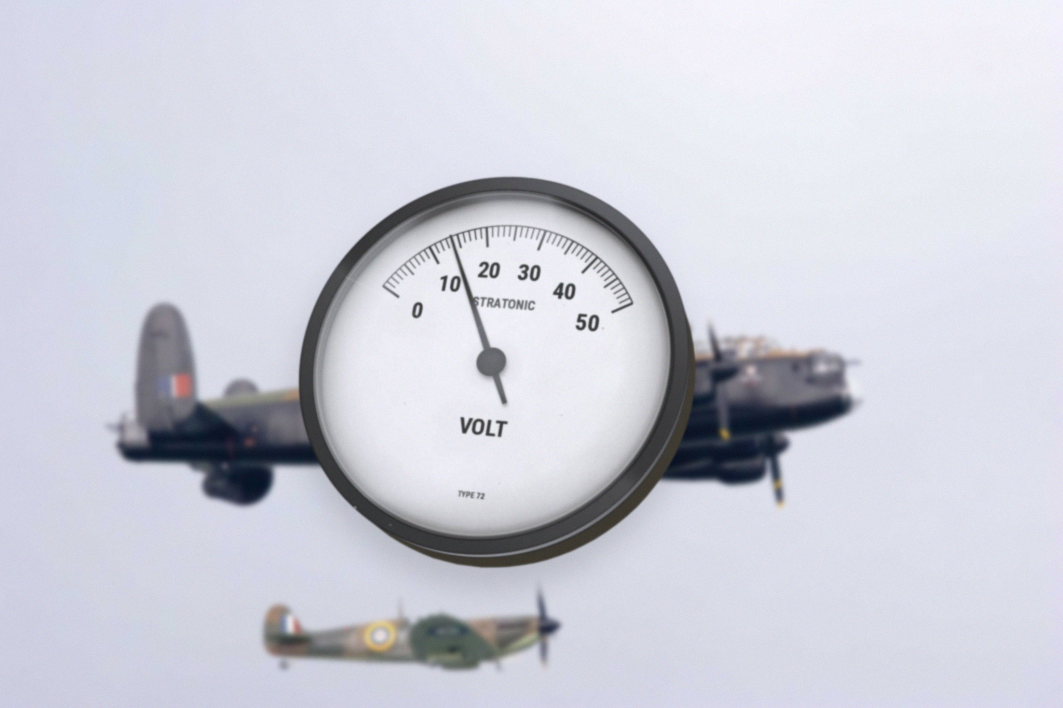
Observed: 14 V
